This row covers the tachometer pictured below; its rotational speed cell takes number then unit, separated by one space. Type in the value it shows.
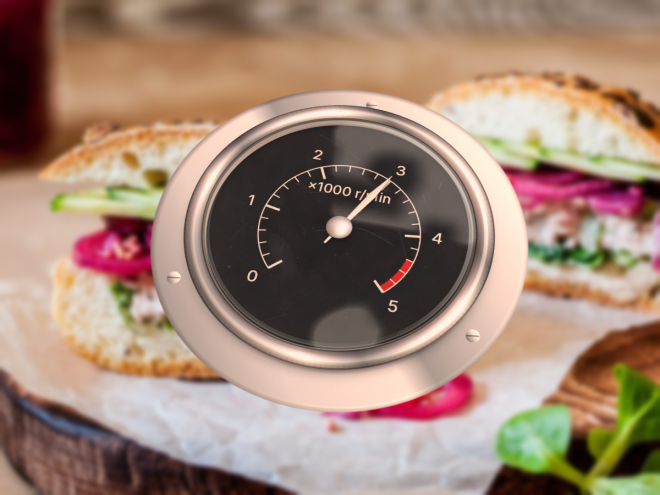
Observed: 3000 rpm
